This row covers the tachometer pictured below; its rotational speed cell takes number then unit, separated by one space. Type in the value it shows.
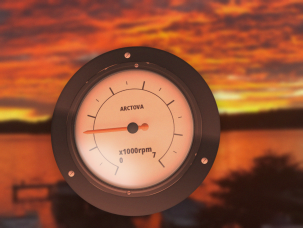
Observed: 1500 rpm
